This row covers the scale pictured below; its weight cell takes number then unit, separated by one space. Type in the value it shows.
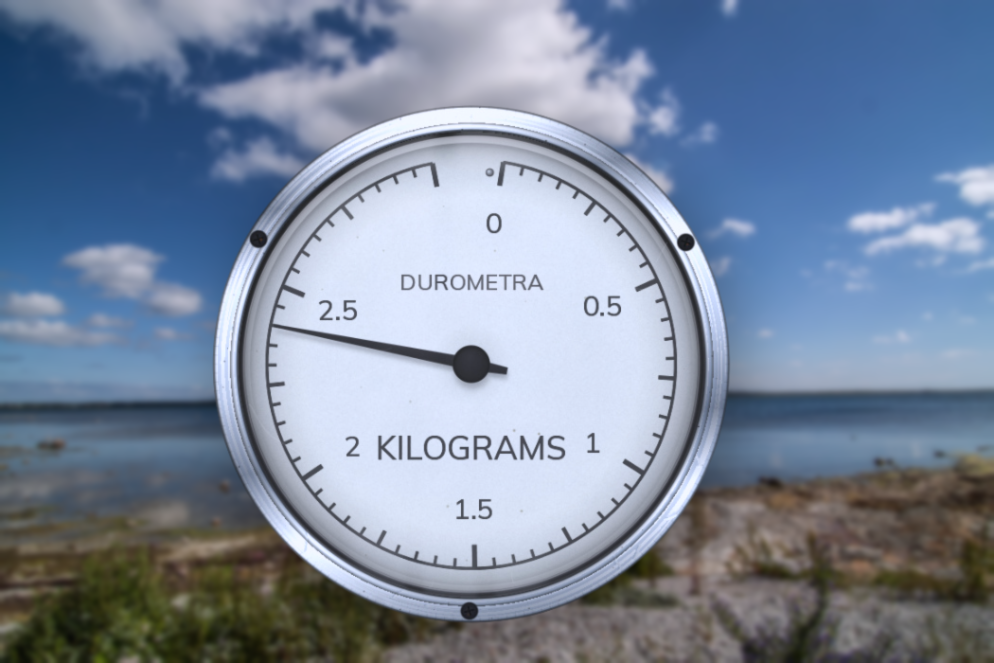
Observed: 2.4 kg
